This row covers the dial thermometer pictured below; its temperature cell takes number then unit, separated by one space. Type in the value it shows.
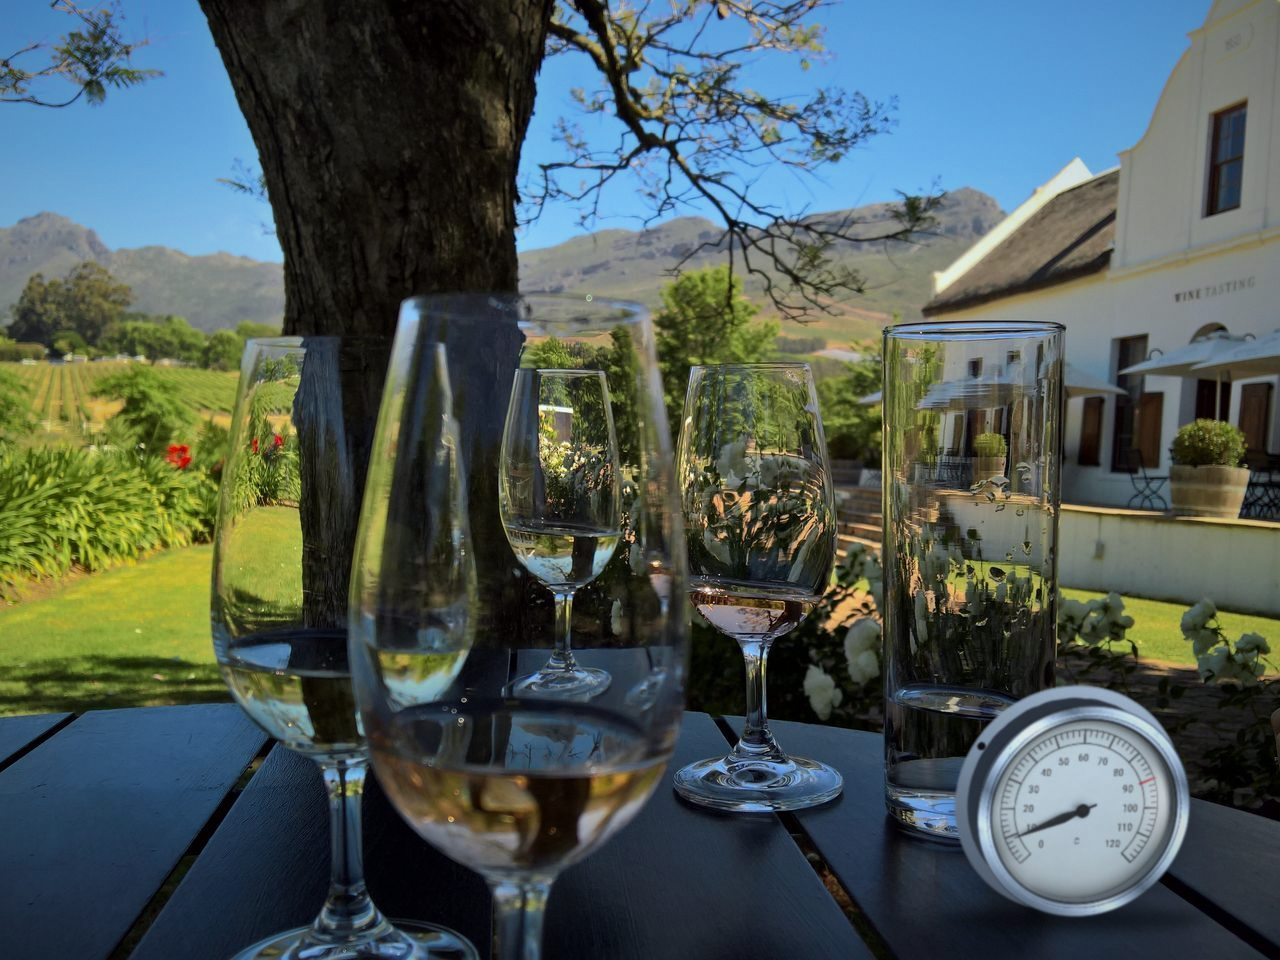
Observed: 10 °C
